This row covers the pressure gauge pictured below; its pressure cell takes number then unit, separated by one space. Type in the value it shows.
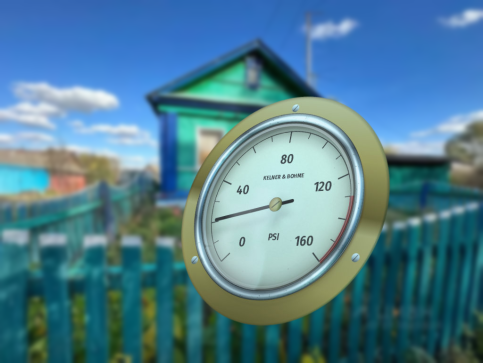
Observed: 20 psi
